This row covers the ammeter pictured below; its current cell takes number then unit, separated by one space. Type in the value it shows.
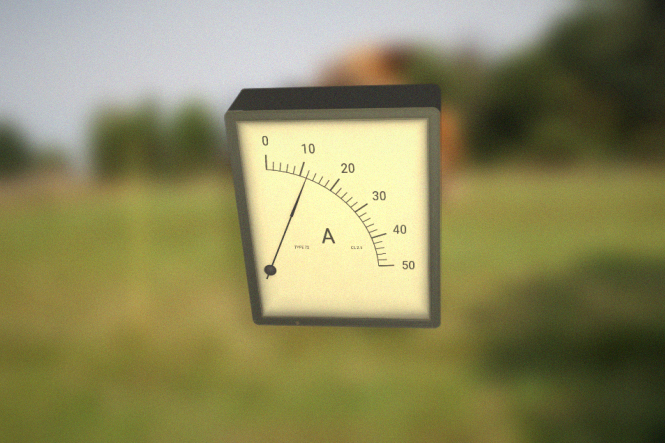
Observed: 12 A
